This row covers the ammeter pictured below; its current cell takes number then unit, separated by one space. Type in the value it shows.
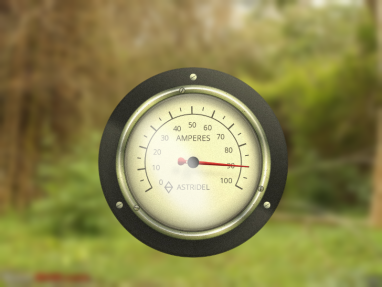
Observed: 90 A
